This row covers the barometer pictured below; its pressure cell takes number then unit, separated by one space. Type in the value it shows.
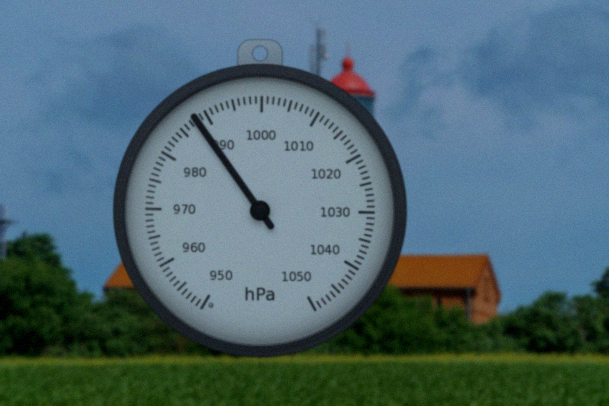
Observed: 988 hPa
